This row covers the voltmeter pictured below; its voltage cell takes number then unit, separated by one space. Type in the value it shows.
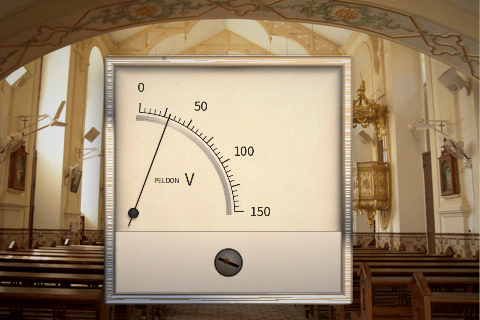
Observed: 30 V
